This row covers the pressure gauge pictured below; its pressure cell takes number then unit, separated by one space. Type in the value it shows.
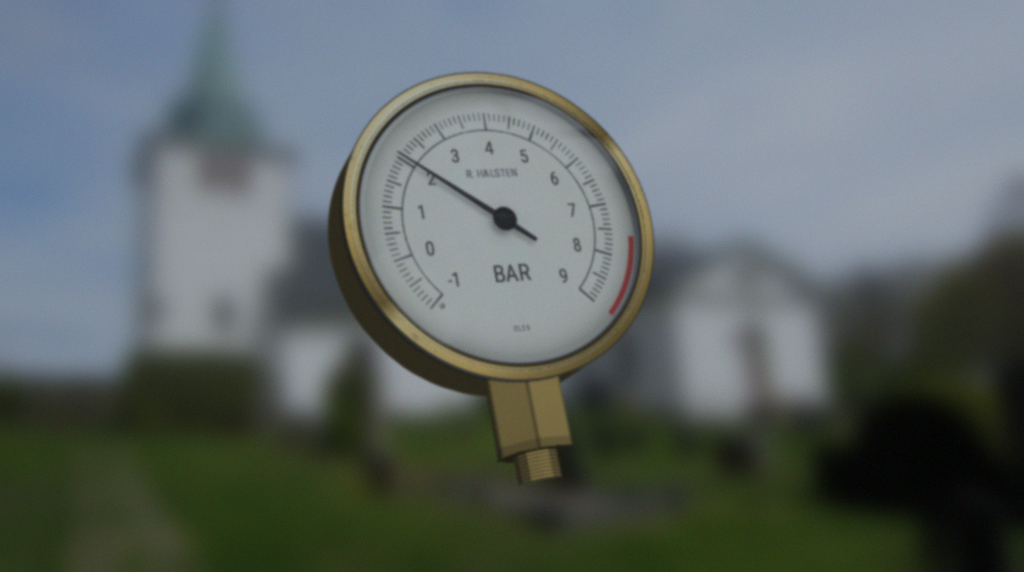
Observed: 2 bar
